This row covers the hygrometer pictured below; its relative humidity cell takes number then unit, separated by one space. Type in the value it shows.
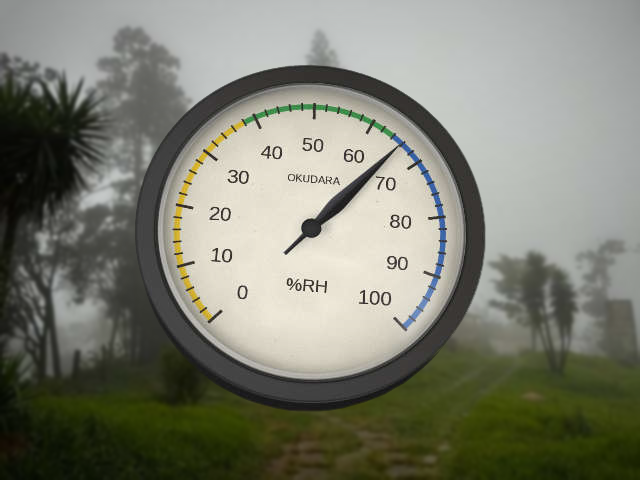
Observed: 66 %
